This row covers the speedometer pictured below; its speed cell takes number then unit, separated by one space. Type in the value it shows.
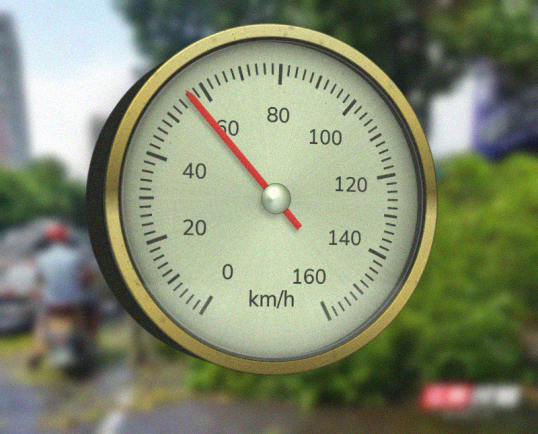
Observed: 56 km/h
